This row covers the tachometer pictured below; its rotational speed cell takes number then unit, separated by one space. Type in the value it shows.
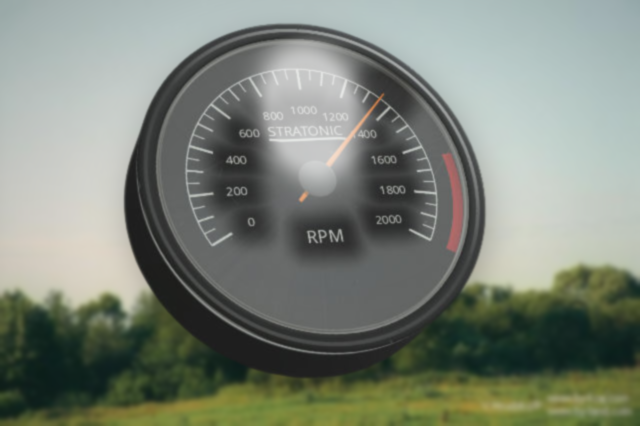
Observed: 1350 rpm
